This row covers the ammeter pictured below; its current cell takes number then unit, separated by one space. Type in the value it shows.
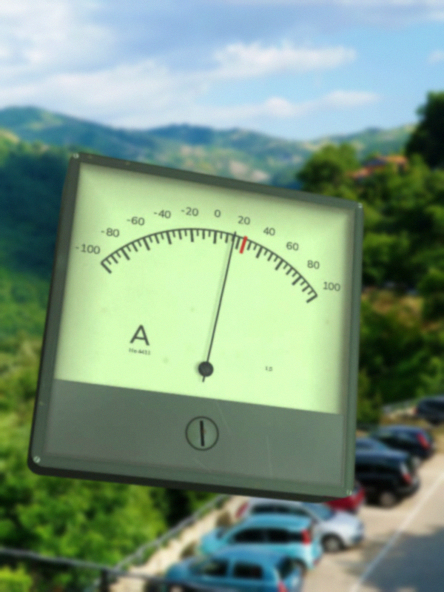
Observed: 15 A
